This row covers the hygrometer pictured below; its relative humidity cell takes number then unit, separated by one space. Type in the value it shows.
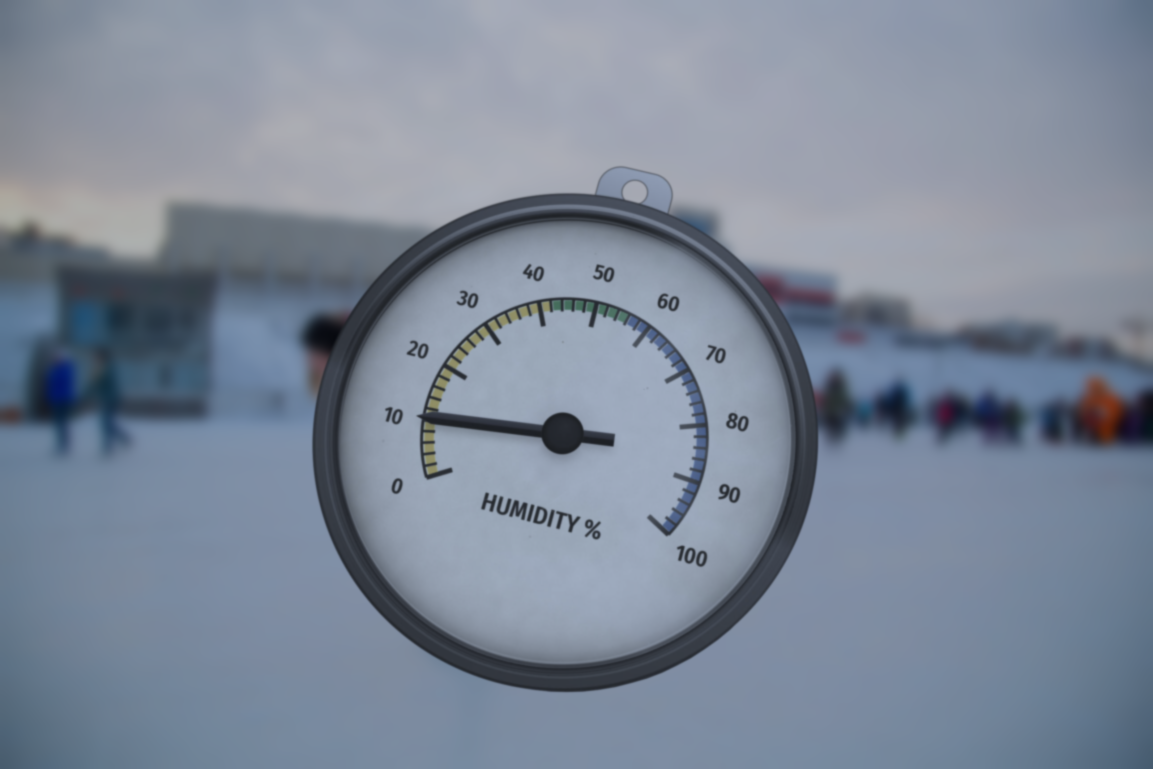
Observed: 10 %
